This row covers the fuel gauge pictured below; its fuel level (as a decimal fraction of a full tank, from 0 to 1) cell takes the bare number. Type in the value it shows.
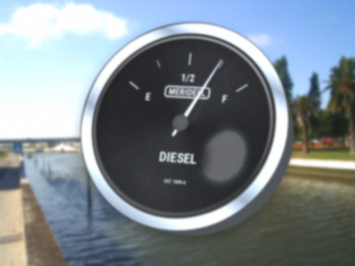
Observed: 0.75
